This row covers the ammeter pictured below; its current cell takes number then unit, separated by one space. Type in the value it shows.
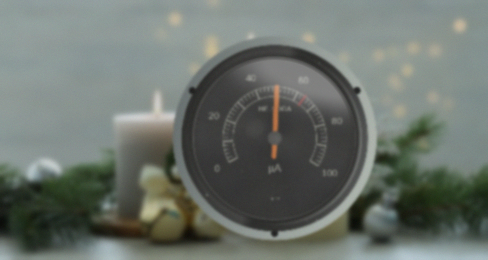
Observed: 50 µA
